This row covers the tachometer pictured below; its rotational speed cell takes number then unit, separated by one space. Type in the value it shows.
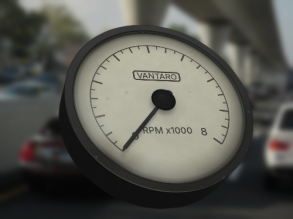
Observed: 0 rpm
